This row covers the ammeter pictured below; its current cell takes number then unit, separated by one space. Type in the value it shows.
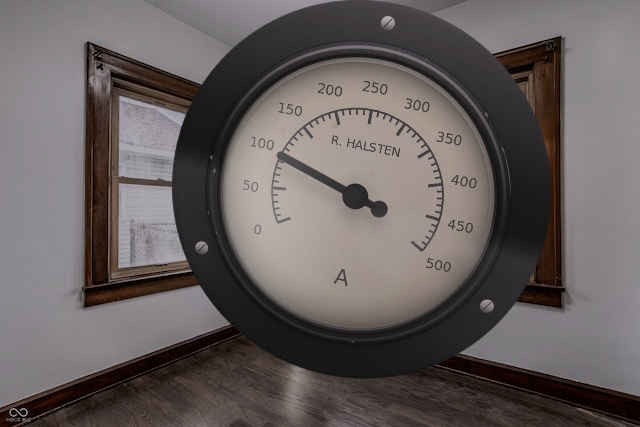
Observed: 100 A
